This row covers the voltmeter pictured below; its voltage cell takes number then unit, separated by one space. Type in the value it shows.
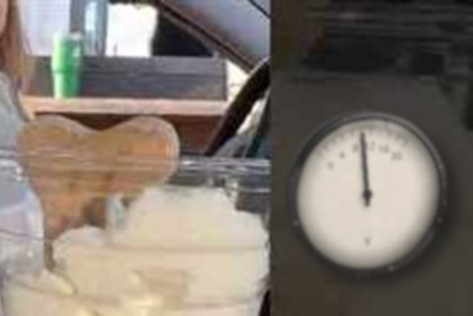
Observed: 10 V
